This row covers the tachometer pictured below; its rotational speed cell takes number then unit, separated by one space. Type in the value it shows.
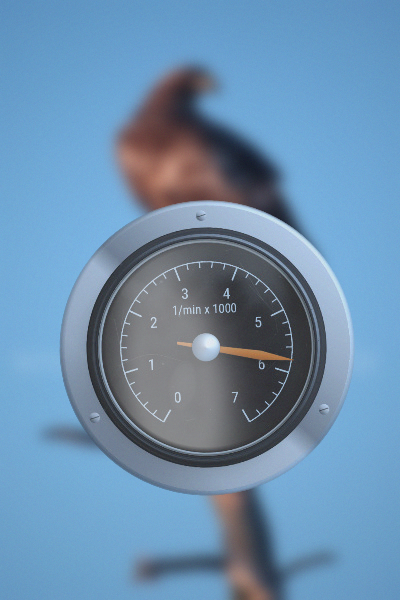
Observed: 5800 rpm
